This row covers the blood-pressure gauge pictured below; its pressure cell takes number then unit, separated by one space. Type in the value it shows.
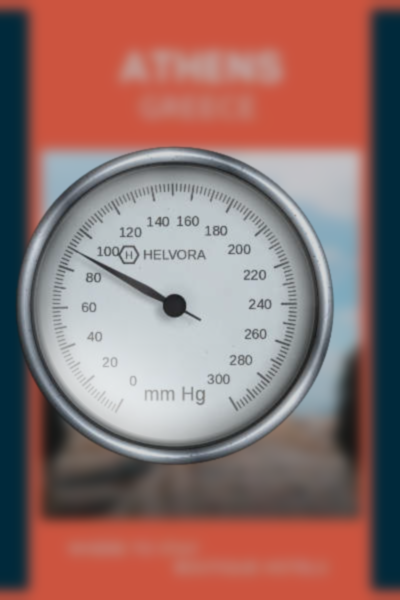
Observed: 90 mmHg
